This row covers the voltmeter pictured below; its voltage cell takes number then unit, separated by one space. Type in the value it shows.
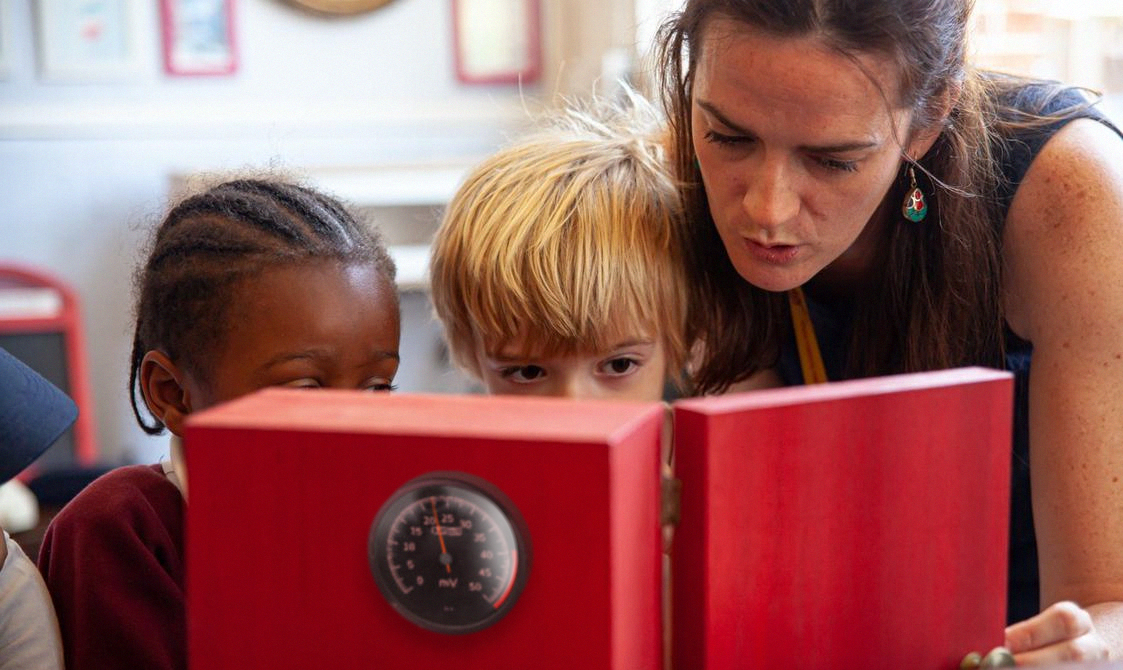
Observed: 22.5 mV
